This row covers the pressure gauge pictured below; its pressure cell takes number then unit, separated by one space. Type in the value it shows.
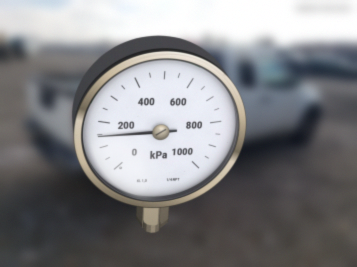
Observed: 150 kPa
